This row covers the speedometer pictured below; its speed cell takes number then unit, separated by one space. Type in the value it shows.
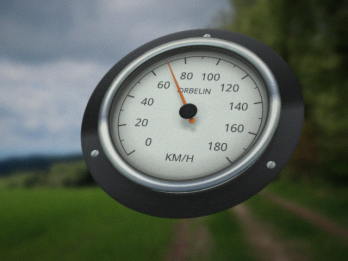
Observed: 70 km/h
